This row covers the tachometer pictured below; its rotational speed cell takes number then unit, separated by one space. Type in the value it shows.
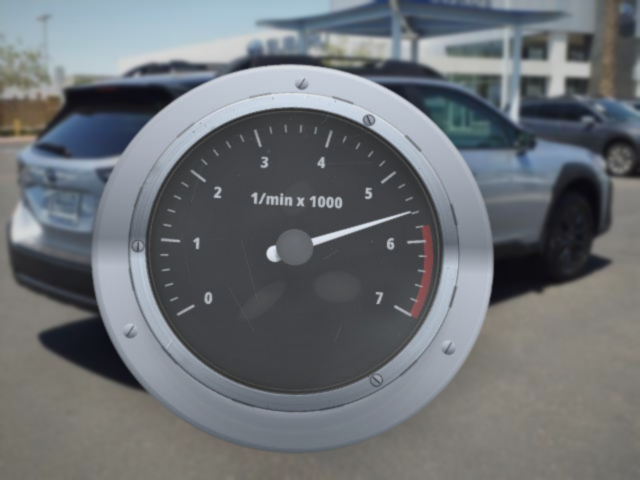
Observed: 5600 rpm
